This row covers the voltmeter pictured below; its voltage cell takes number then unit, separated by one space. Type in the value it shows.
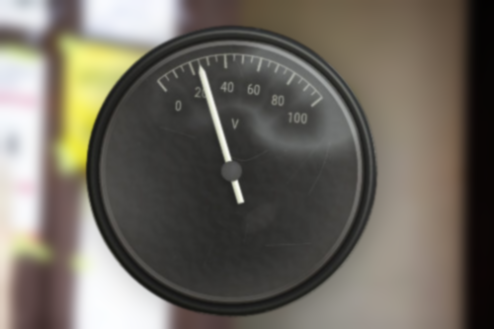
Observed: 25 V
